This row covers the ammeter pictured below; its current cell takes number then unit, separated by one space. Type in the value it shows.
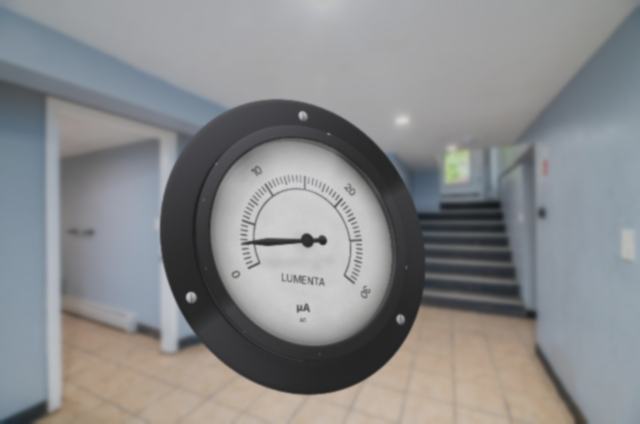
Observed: 2.5 µA
